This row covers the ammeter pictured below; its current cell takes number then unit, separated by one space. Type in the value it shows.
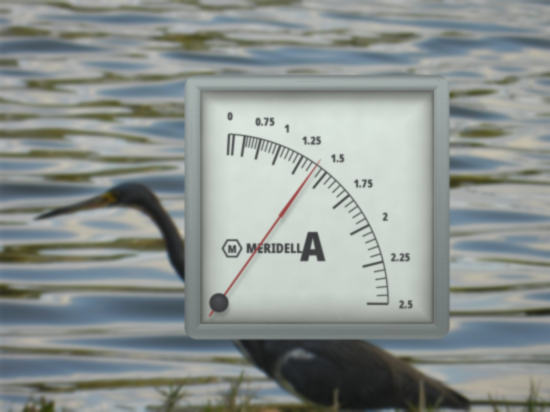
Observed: 1.4 A
